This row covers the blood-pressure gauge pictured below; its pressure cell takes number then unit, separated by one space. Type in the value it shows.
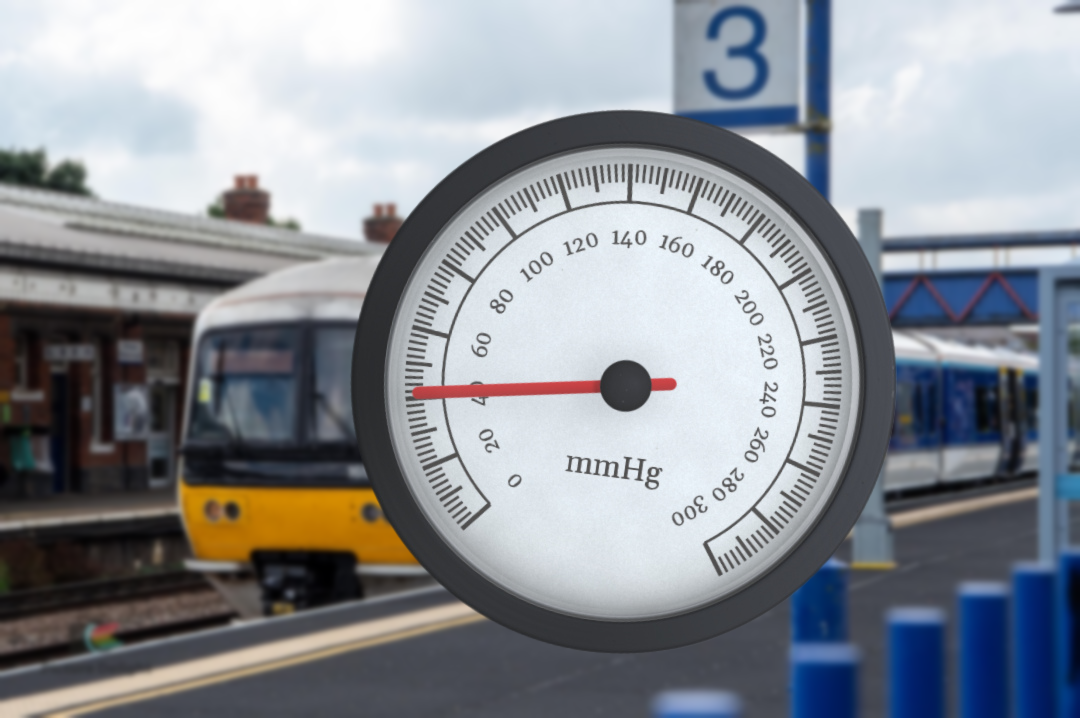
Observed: 42 mmHg
